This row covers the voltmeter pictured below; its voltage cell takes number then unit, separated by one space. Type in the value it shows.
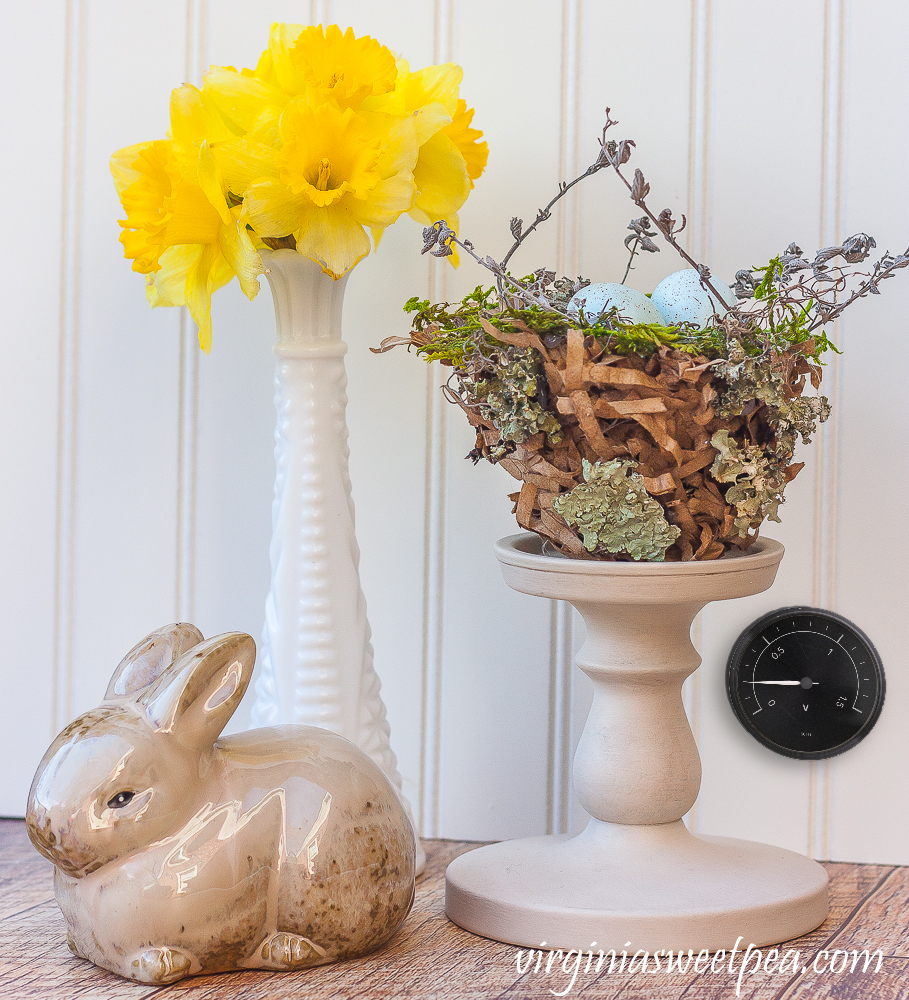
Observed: 0.2 V
